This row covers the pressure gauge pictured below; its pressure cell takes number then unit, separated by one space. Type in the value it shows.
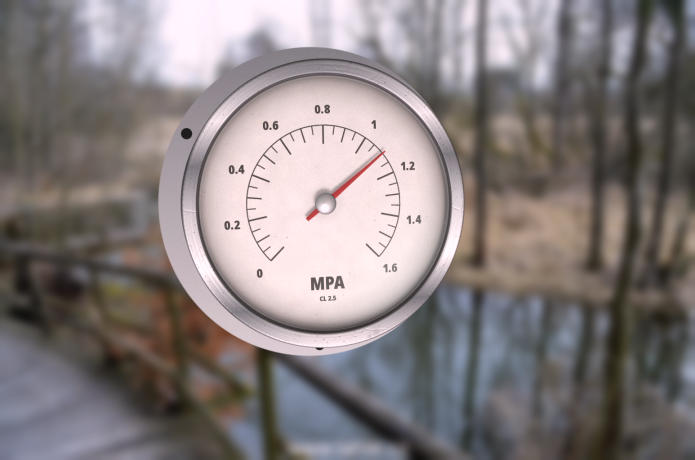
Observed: 1.1 MPa
